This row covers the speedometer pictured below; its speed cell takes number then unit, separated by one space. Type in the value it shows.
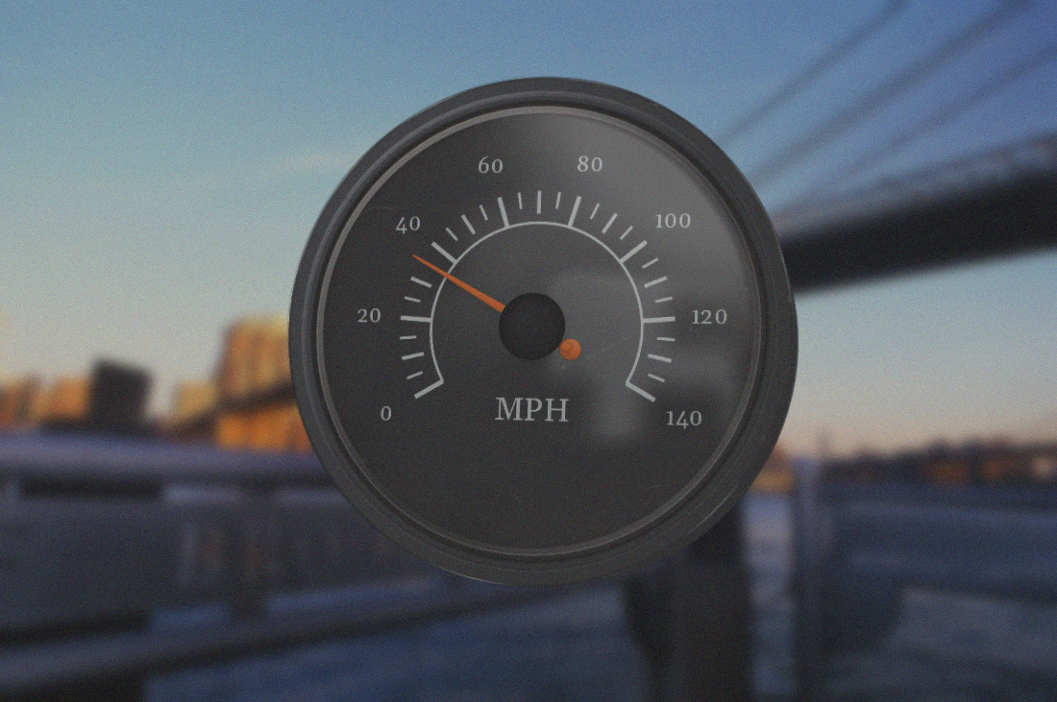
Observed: 35 mph
